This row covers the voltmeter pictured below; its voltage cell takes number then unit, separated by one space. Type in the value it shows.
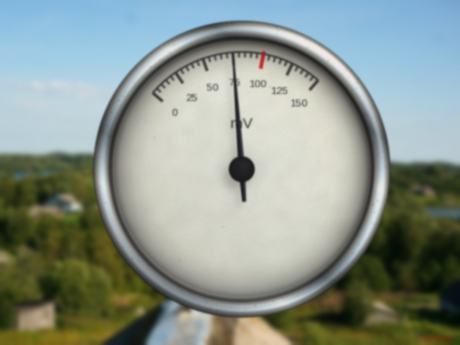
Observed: 75 mV
